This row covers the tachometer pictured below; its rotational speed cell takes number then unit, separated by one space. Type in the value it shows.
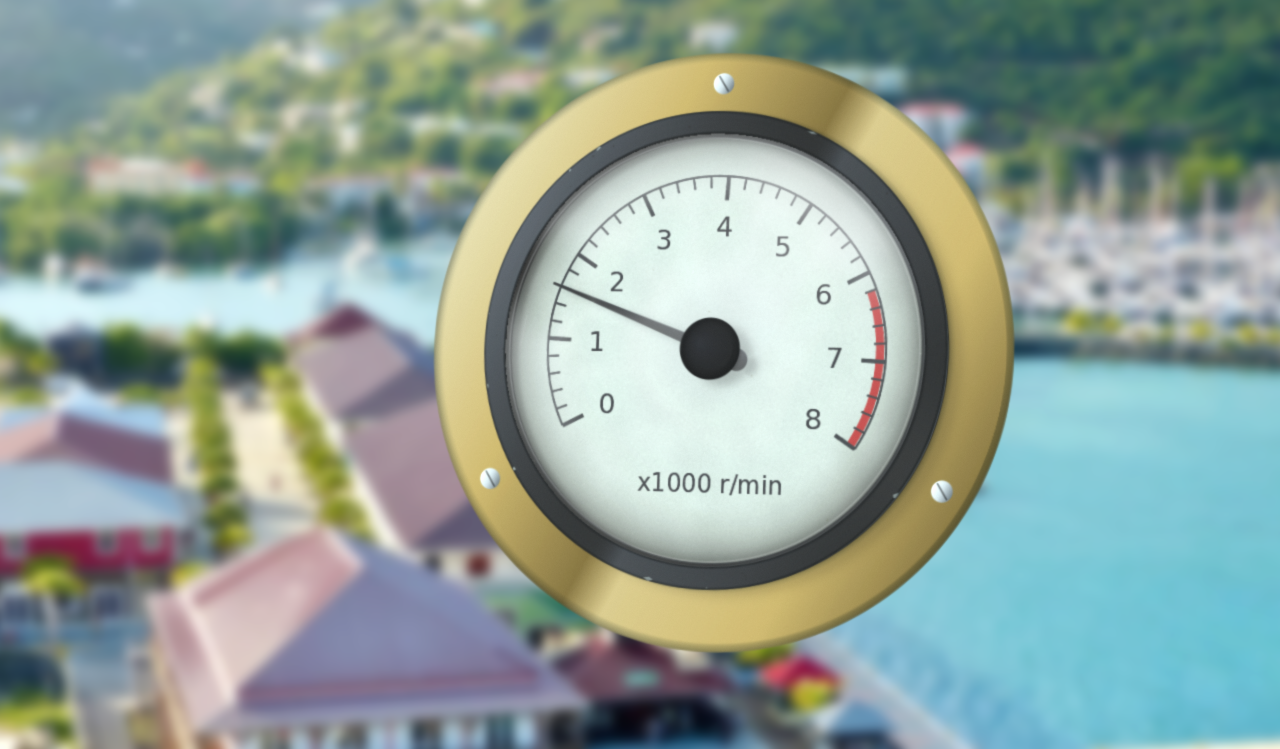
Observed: 1600 rpm
